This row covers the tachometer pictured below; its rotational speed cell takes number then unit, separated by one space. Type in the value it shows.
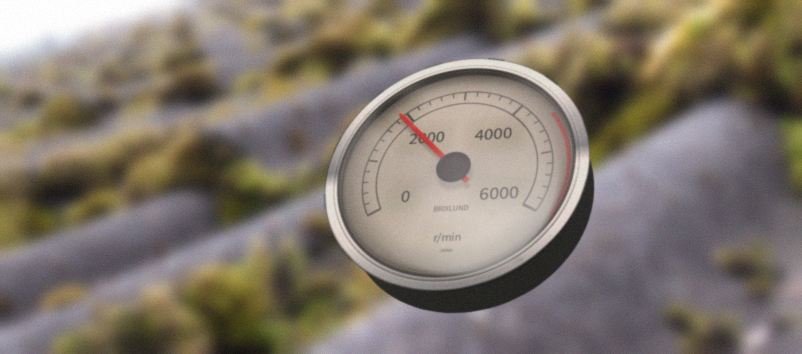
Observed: 1900 rpm
